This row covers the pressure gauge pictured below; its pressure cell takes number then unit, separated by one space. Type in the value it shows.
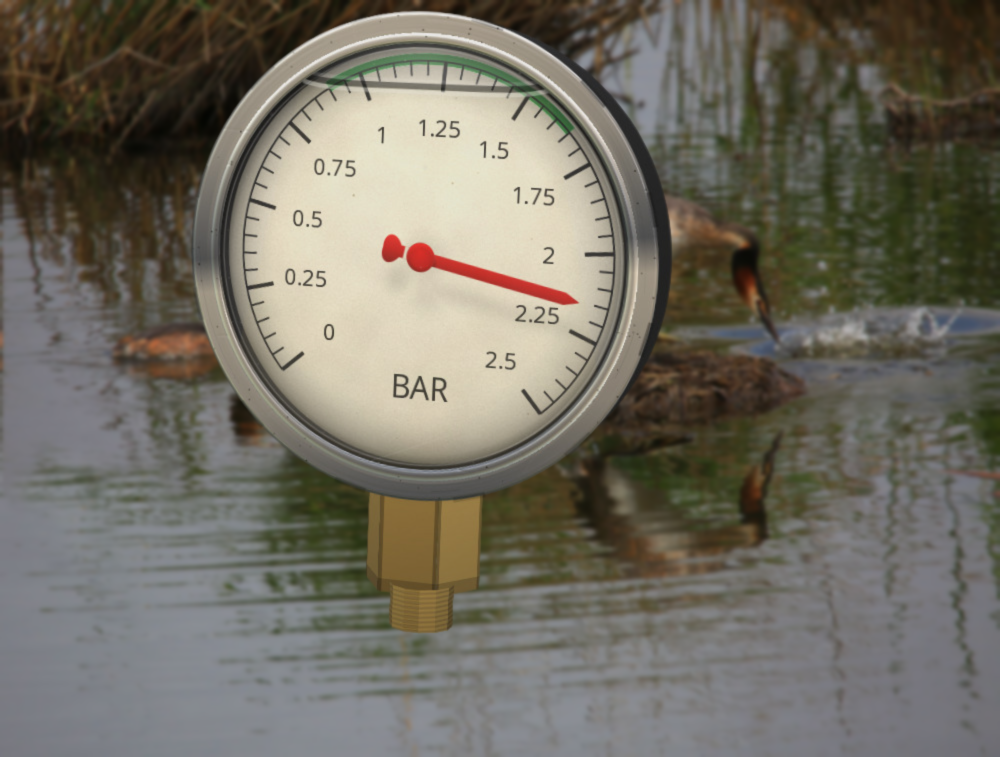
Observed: 2.15 bar
